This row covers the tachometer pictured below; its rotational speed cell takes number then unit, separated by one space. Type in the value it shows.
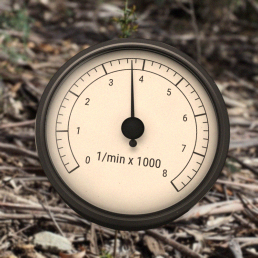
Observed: 3700 rpm
